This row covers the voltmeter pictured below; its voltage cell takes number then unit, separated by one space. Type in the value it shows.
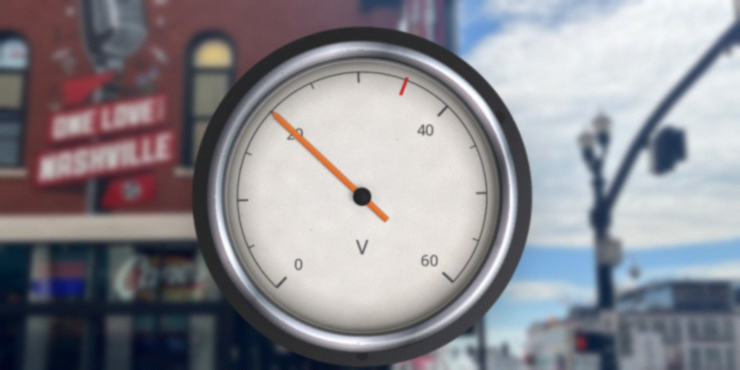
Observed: 20 V
